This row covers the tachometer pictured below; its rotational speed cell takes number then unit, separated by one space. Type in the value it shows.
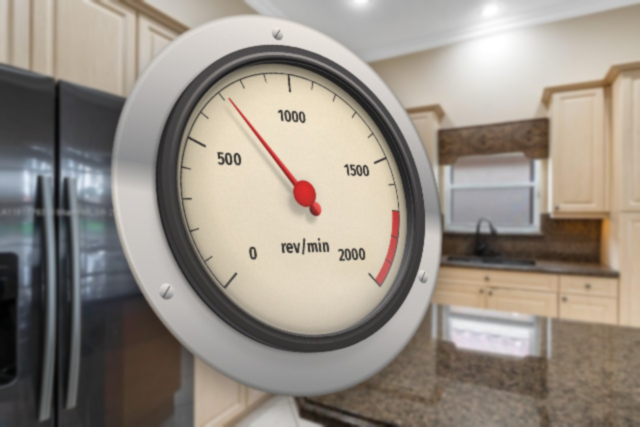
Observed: 700 rpm
